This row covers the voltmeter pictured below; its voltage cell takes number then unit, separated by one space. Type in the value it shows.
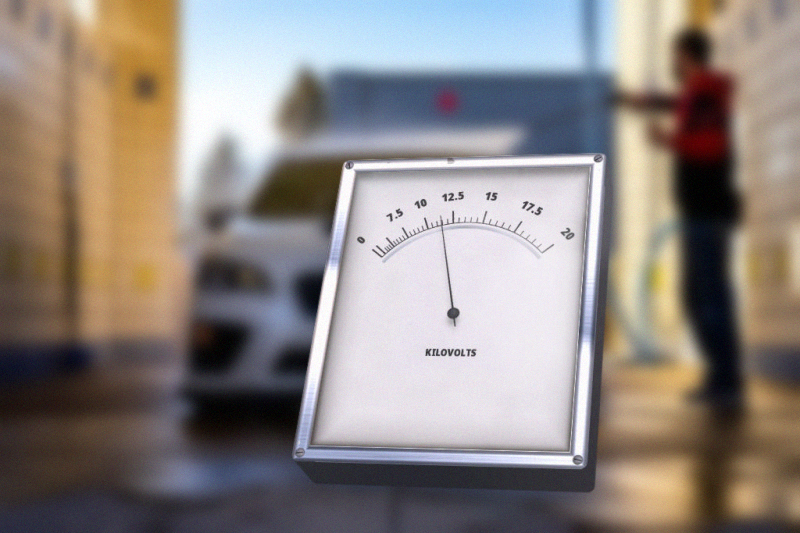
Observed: 11.5 kV
